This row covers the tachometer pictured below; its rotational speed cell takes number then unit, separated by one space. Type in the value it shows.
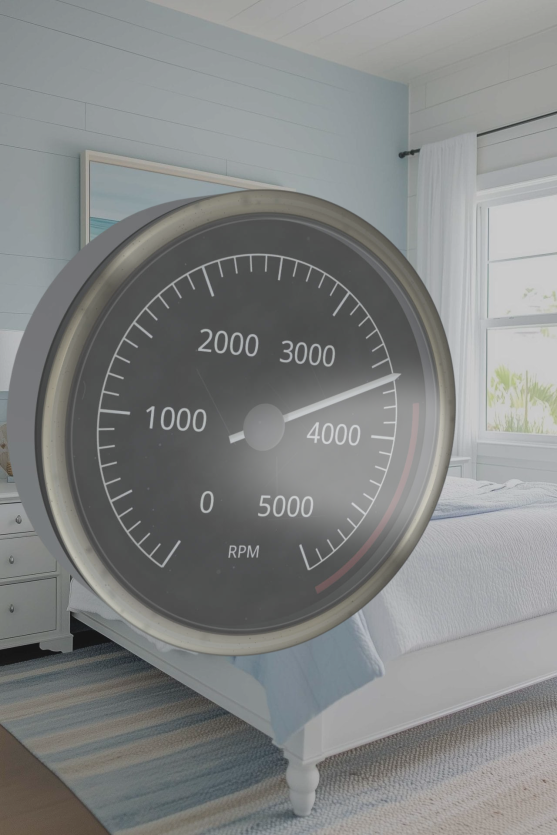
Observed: 3600 rpm
